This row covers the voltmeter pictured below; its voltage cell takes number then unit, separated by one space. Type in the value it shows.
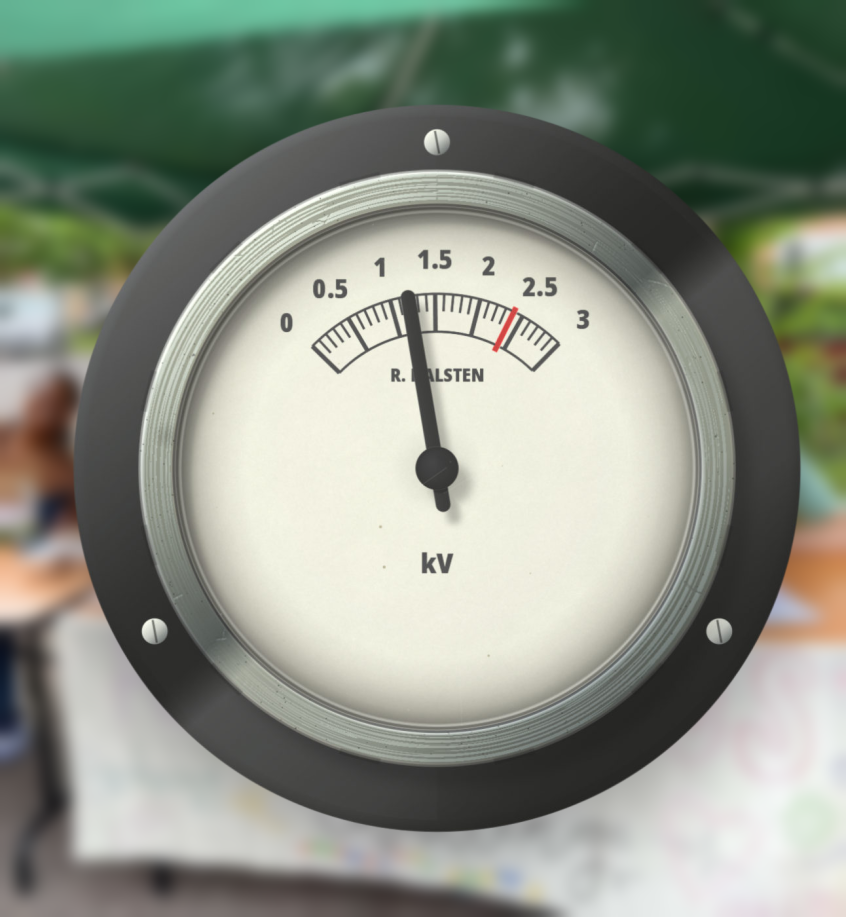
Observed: 1.2 kV
